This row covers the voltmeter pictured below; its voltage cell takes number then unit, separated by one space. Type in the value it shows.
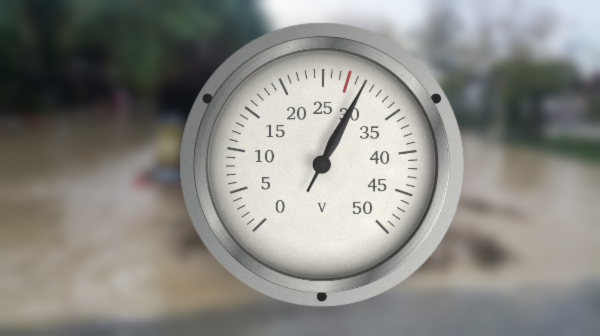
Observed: 30 V
